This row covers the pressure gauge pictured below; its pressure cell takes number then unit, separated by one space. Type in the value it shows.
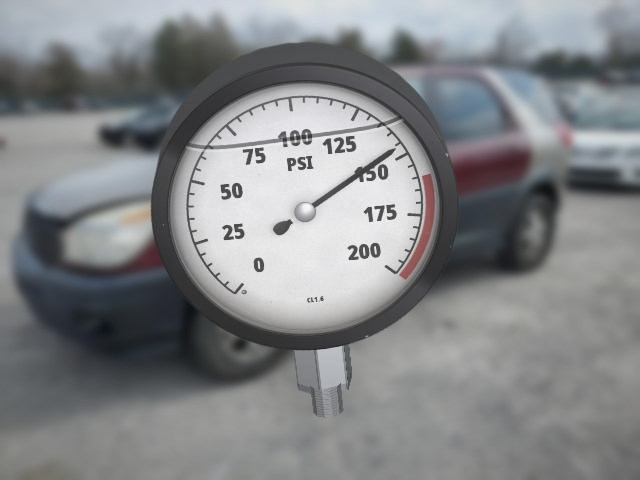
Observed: 145 psi
